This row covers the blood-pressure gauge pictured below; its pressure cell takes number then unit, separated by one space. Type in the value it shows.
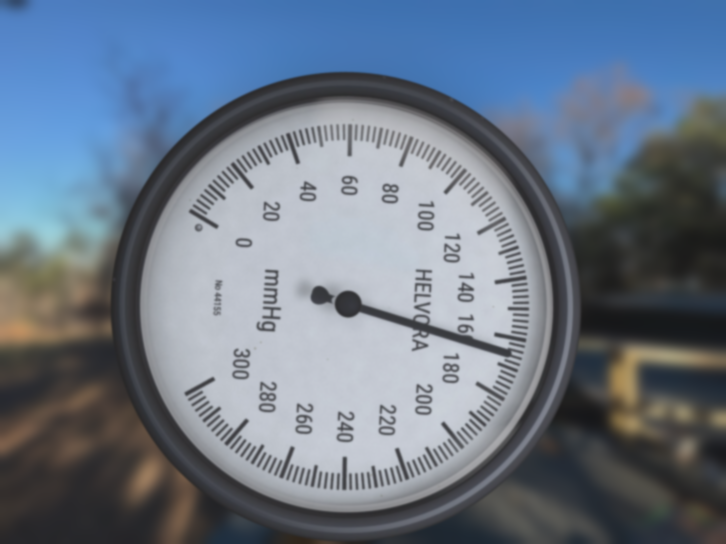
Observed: 166 mmHg
